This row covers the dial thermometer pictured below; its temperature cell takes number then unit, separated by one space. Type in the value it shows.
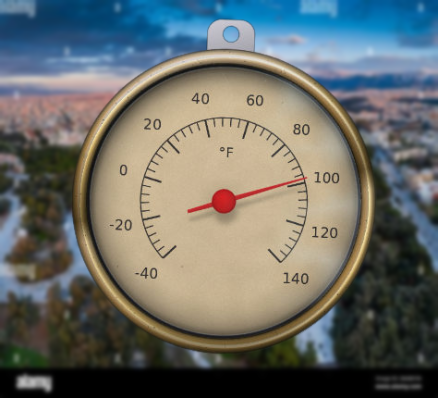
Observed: 98 °F
